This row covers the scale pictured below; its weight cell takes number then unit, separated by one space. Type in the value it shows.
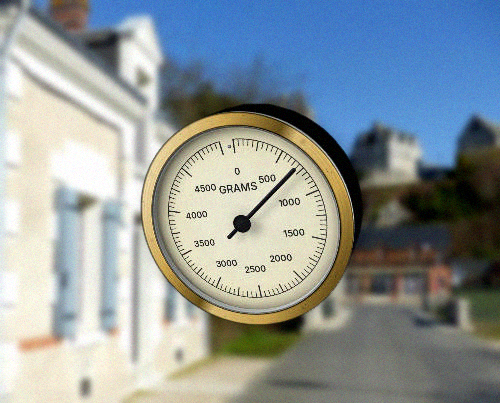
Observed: 700 g
